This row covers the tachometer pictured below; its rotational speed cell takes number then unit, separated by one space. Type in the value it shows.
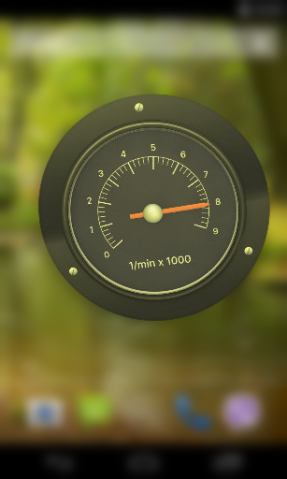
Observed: 8000 rpm
